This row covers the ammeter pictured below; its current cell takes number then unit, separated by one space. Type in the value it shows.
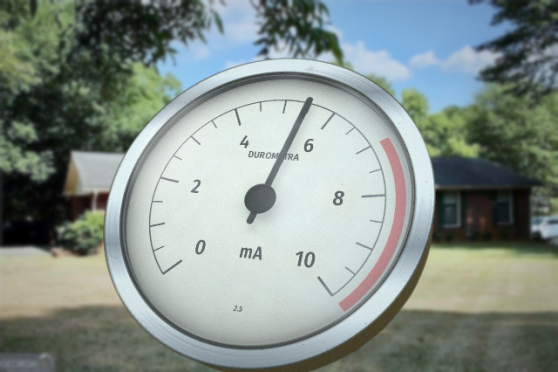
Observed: 5.5 mA
